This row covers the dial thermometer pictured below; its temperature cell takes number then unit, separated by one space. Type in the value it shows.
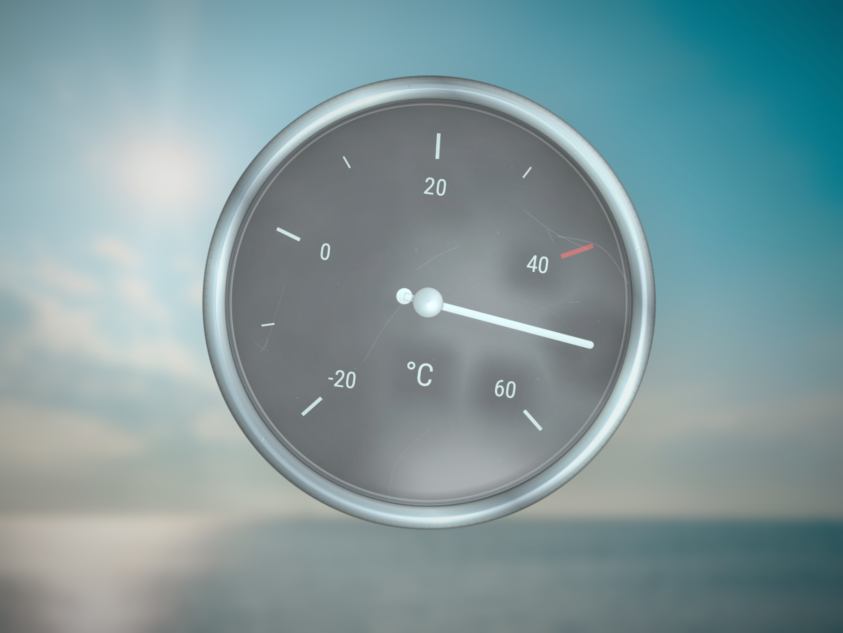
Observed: 50 °C
